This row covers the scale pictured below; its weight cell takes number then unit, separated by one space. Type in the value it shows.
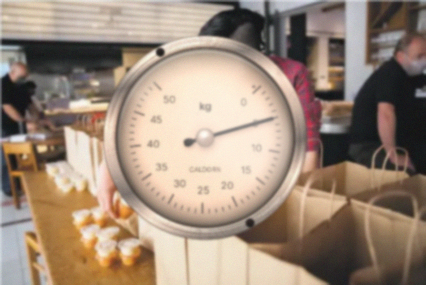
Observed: 5 kg
